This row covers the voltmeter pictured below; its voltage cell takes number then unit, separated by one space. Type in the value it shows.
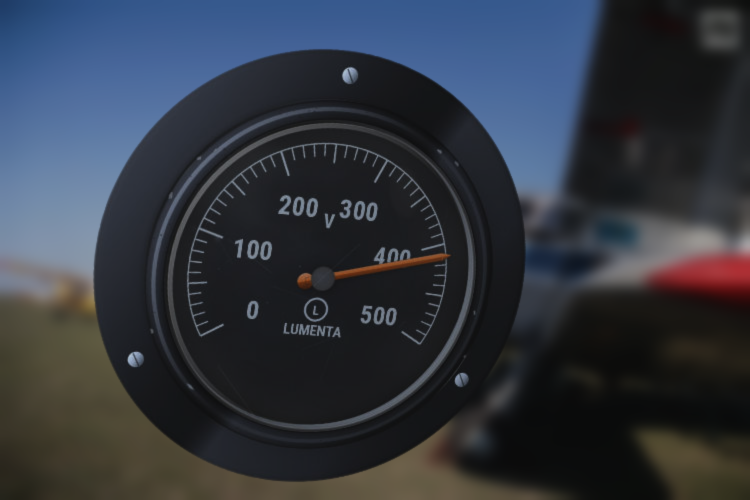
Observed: 410 V
